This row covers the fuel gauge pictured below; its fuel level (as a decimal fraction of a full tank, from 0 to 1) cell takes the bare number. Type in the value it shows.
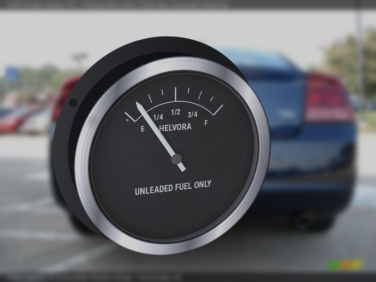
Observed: 0.125
